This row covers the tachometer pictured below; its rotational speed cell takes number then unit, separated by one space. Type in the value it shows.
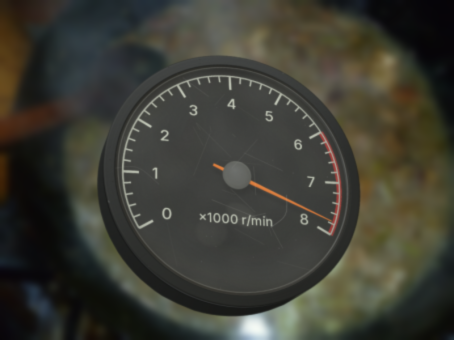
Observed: 7800 rpm
